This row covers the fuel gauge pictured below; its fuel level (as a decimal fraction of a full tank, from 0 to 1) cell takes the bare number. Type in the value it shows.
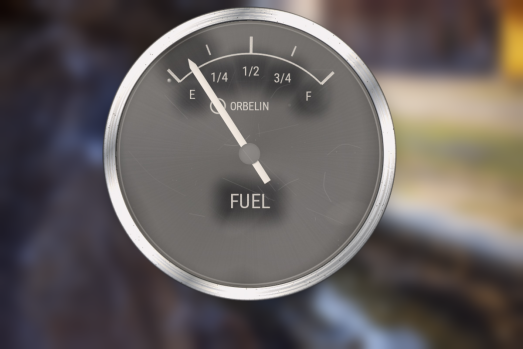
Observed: 0.125
